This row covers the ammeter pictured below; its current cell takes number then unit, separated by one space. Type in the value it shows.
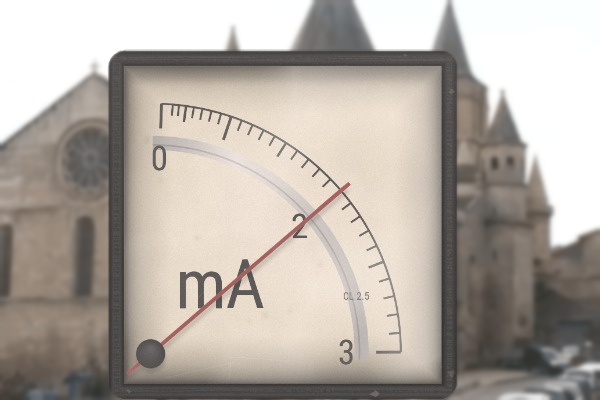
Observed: 2 mA
